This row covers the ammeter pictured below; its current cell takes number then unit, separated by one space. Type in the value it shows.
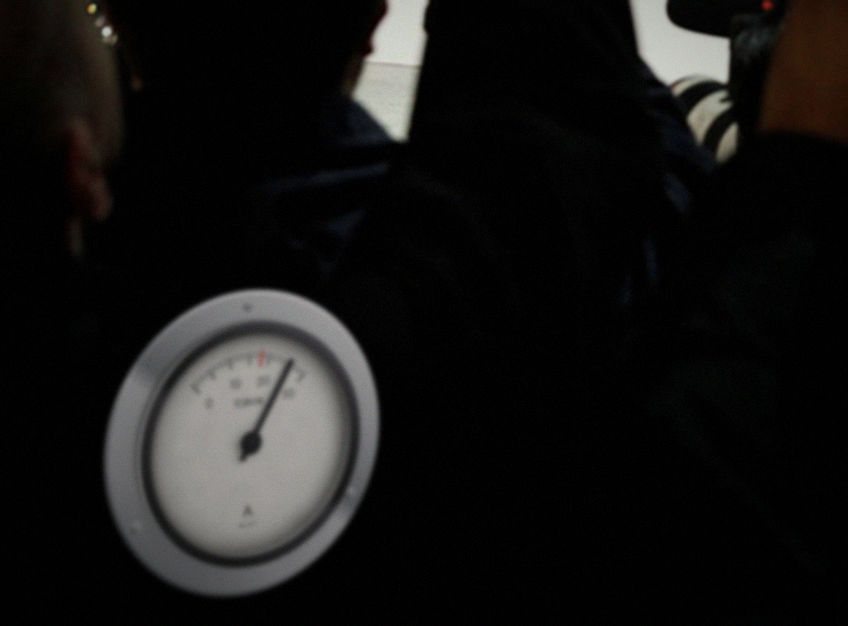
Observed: 25 A
